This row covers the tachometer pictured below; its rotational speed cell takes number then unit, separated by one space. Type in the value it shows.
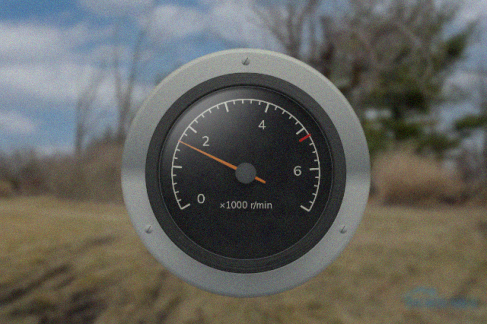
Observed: 1600 rpm
